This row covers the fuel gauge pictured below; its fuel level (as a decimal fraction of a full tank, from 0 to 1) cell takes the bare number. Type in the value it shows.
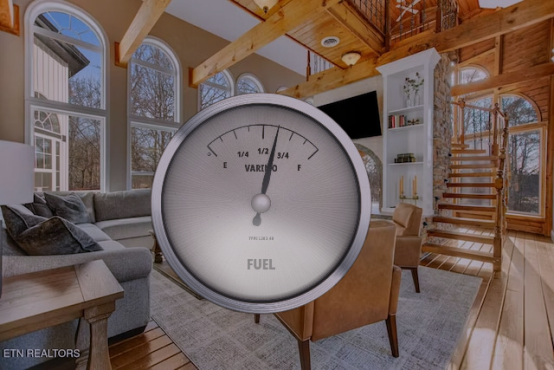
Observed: 0.625
